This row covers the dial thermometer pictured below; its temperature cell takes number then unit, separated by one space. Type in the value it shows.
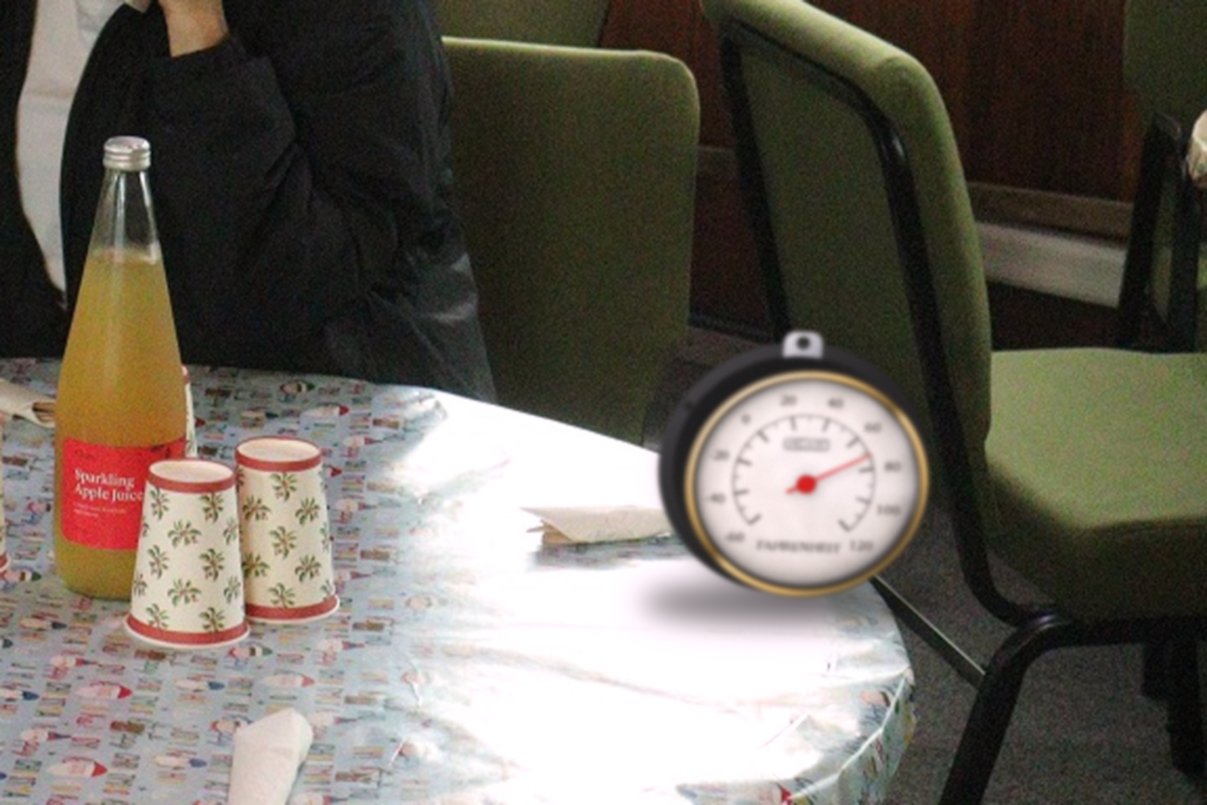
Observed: 70 °F
